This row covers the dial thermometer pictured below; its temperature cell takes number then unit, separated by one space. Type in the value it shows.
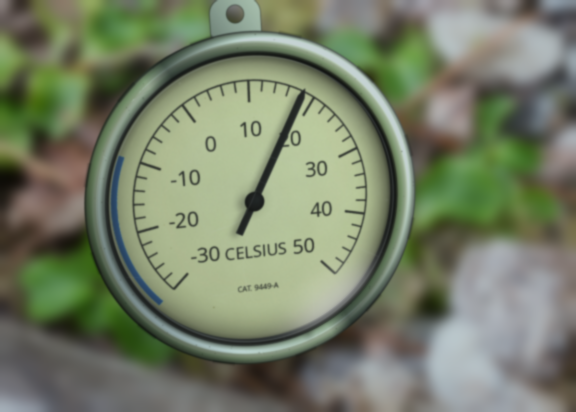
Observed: 18 °C
